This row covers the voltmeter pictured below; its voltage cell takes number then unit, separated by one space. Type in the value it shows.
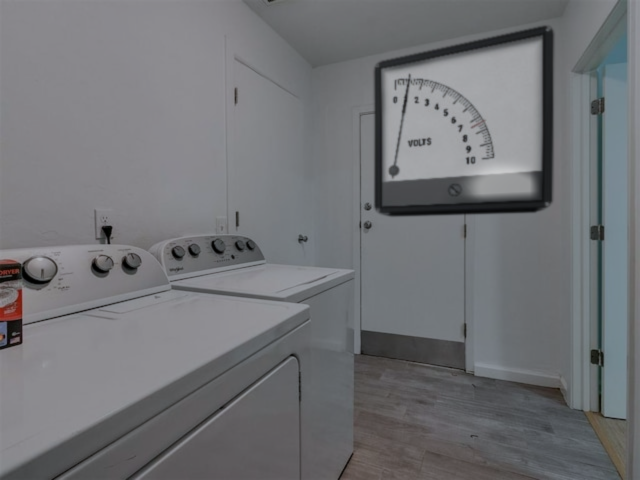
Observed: 1 V
